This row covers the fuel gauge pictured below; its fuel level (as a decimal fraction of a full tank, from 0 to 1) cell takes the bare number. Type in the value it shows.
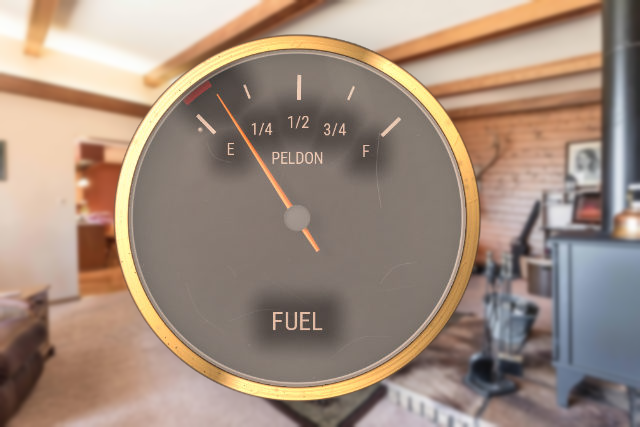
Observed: 0.125
